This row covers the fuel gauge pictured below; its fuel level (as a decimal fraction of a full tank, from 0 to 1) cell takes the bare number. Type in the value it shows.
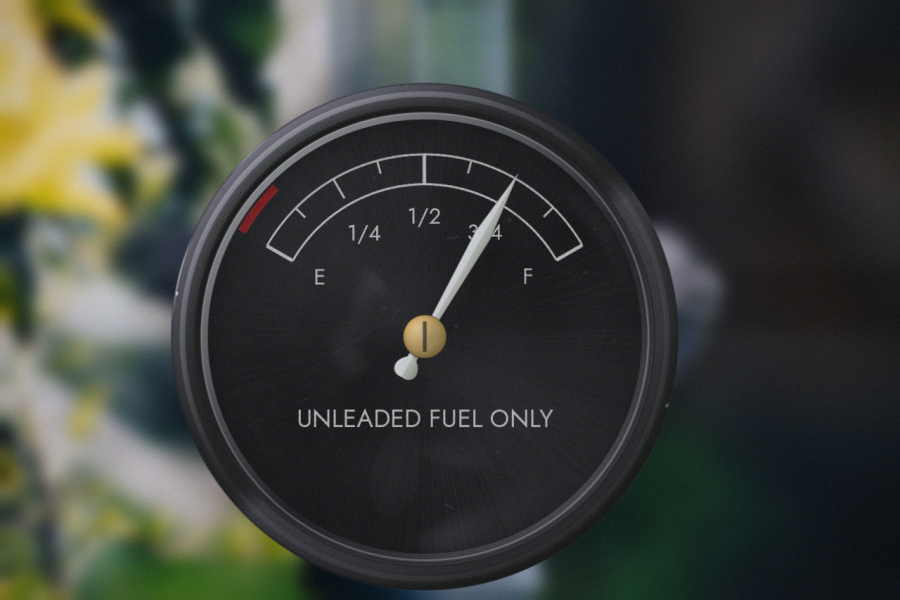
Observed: 0.75
